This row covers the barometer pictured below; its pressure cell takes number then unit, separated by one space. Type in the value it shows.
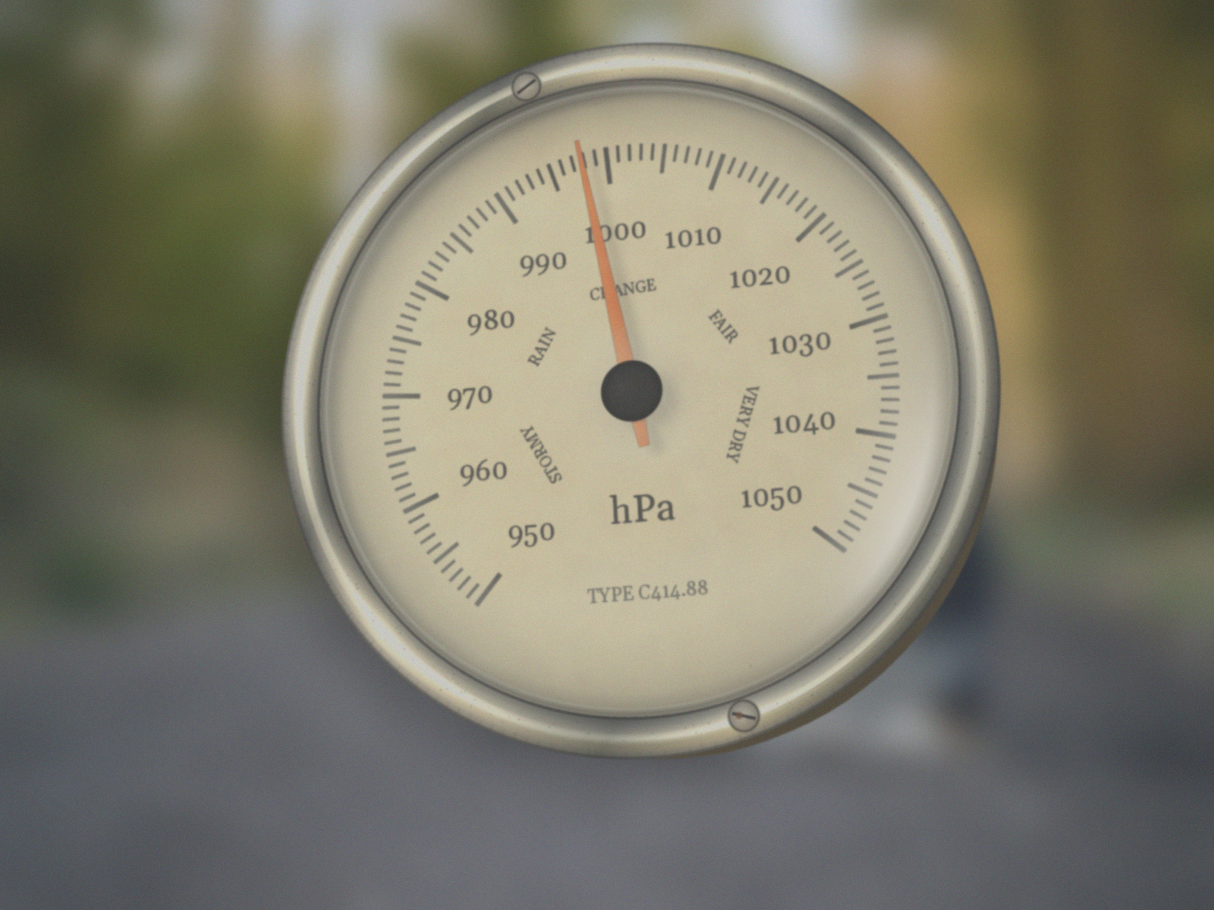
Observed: 998 hPa
